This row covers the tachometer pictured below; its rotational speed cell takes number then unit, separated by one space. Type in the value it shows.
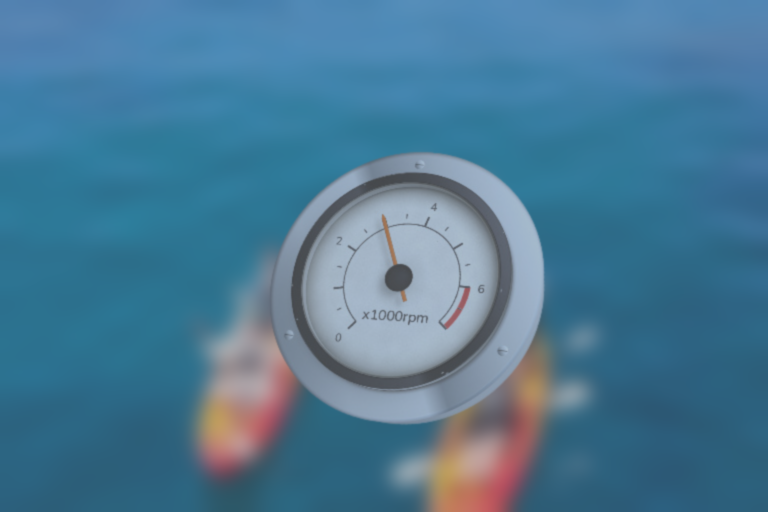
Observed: 3000 rpm
